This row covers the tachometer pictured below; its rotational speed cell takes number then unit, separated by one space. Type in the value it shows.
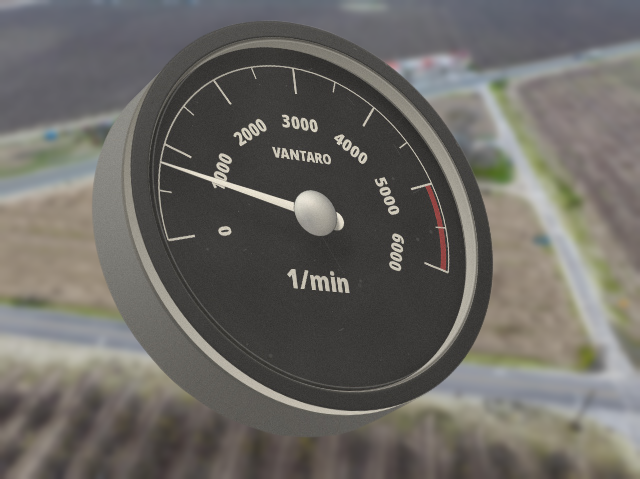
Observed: 750 rpm
